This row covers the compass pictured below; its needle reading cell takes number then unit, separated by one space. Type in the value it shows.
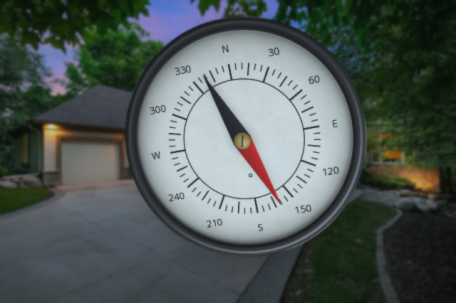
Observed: 160 °
